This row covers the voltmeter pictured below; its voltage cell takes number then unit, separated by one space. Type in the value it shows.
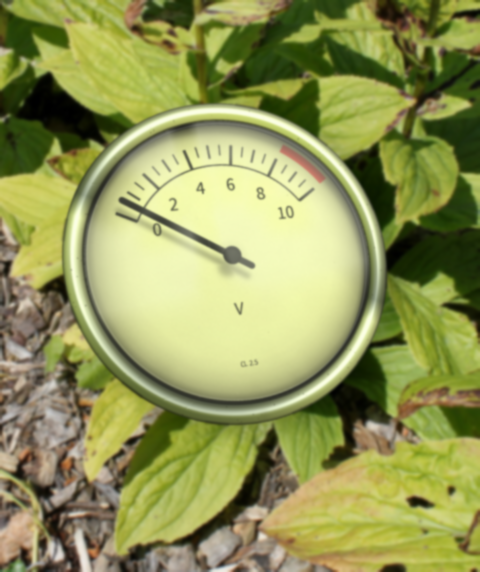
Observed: 0.5 V
